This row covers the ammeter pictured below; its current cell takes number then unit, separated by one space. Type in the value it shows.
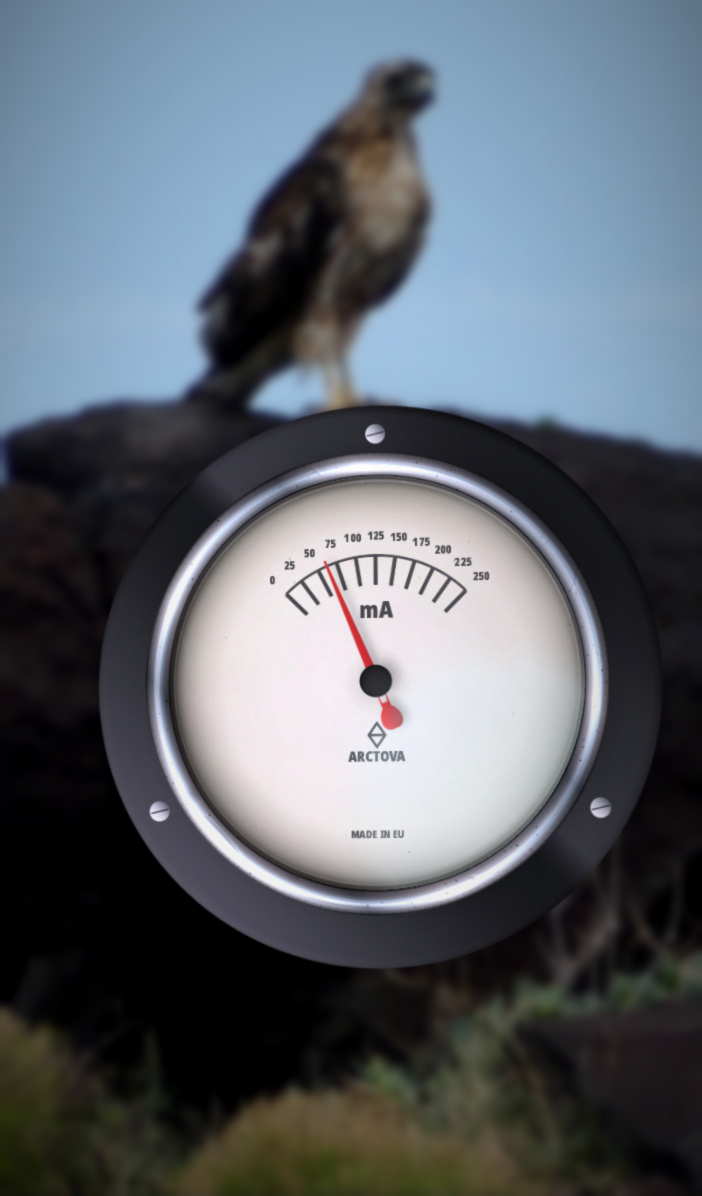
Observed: 62.5 mA
